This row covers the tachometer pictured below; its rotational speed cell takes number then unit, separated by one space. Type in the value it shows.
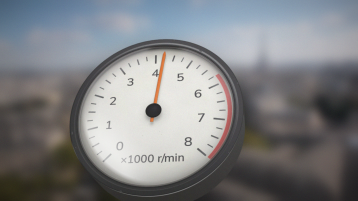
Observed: 4250 rpm
